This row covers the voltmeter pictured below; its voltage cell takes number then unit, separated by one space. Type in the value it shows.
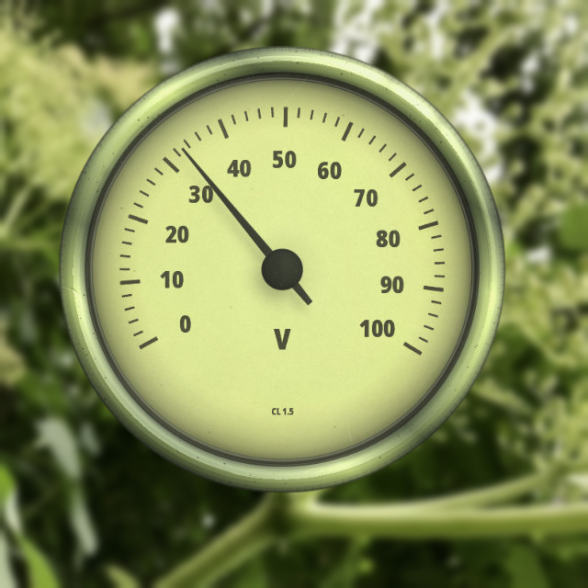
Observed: 33 V
